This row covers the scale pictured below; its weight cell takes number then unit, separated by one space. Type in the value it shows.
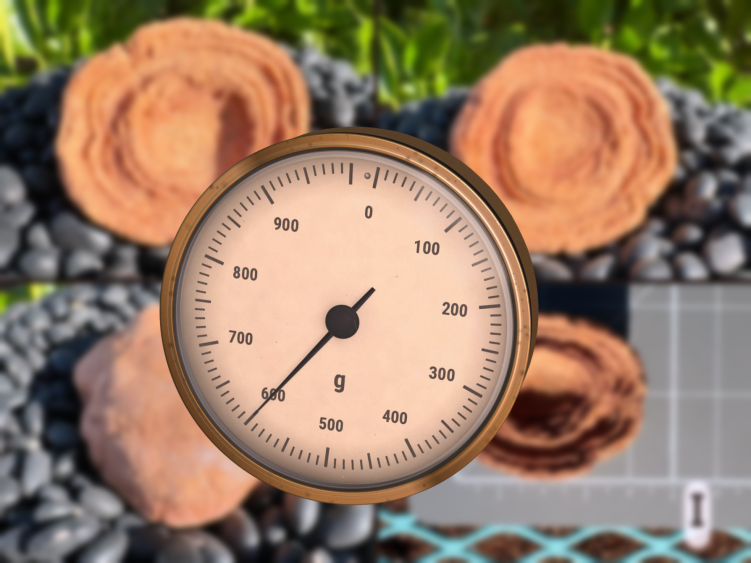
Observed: 600 g
